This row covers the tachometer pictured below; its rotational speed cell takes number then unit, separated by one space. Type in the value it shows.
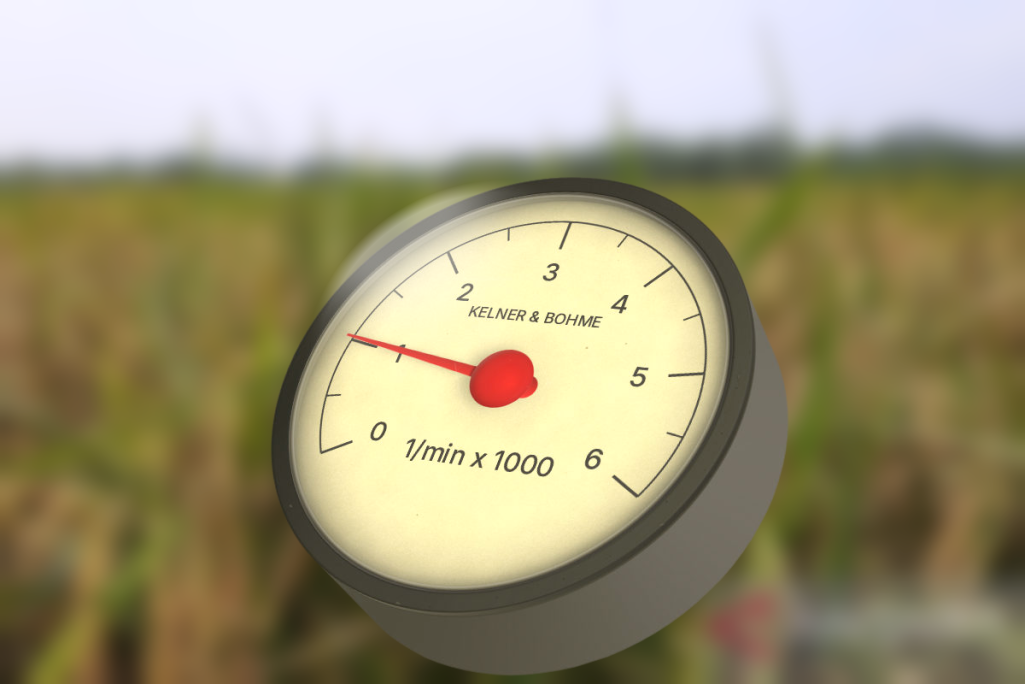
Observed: 1000 rpm
